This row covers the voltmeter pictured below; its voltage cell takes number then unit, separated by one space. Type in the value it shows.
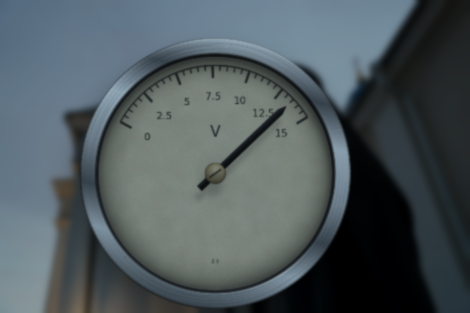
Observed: 13.5 V
